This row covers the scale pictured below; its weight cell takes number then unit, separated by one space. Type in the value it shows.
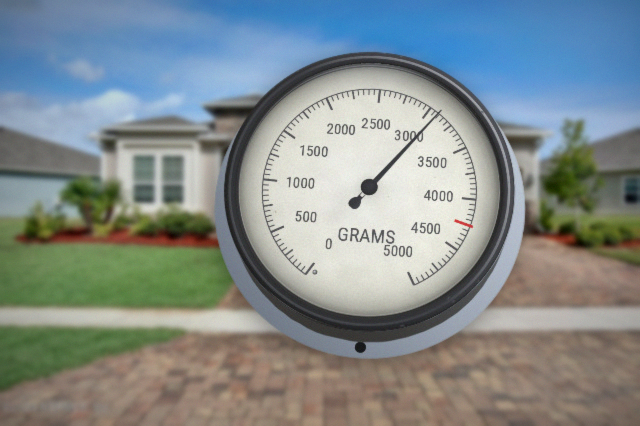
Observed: 3100 g
